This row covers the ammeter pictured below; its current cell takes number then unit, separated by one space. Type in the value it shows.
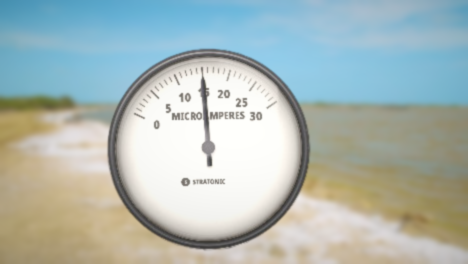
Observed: 15 µA
